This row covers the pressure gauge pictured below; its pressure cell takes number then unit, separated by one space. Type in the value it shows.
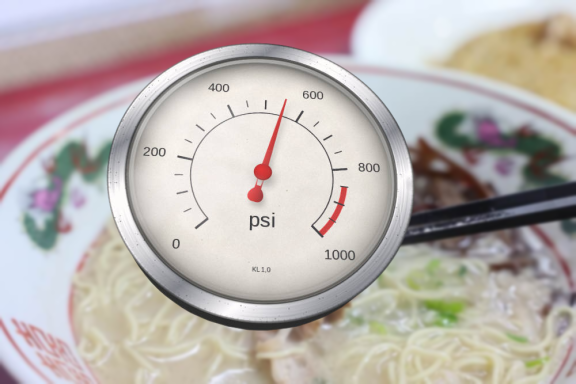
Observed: 550 psi
